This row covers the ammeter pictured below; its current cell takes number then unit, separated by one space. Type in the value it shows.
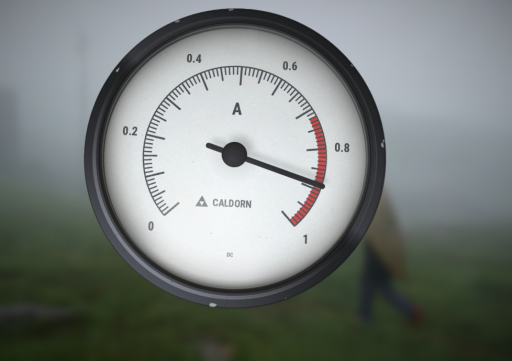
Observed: 0.89 A
